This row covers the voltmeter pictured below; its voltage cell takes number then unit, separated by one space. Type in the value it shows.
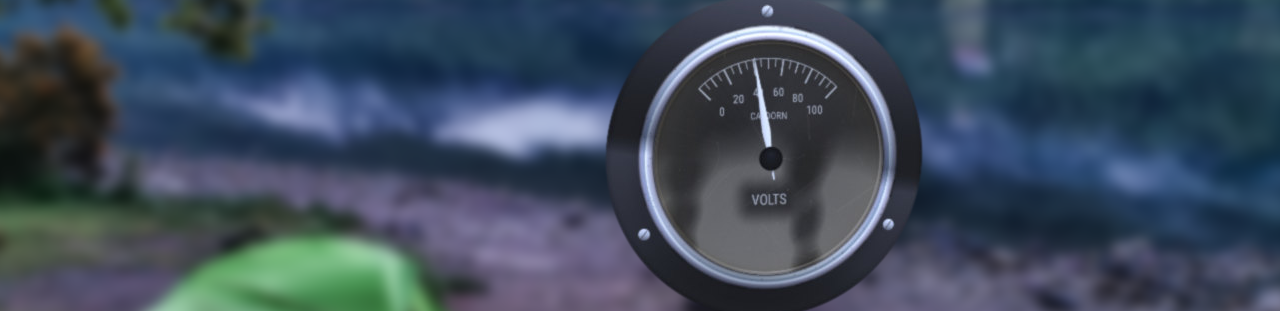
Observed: 40 V
